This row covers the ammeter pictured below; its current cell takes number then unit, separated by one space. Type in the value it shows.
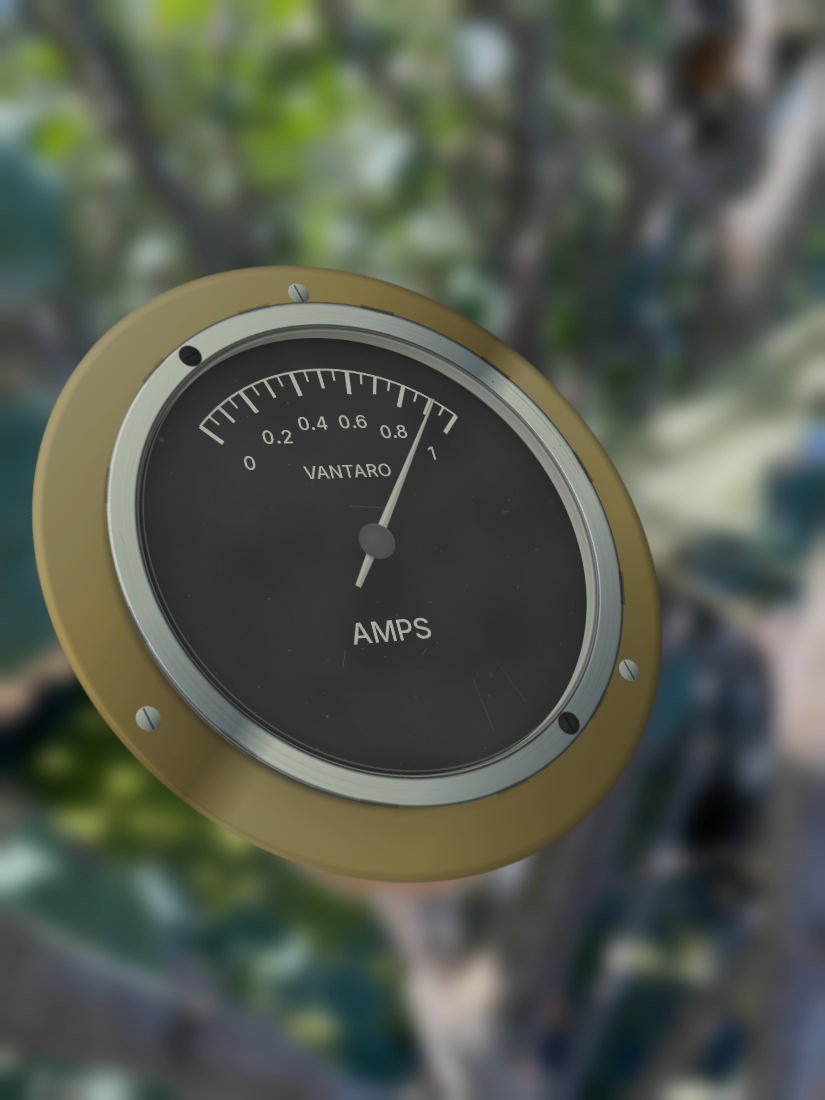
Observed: 0.9 A
